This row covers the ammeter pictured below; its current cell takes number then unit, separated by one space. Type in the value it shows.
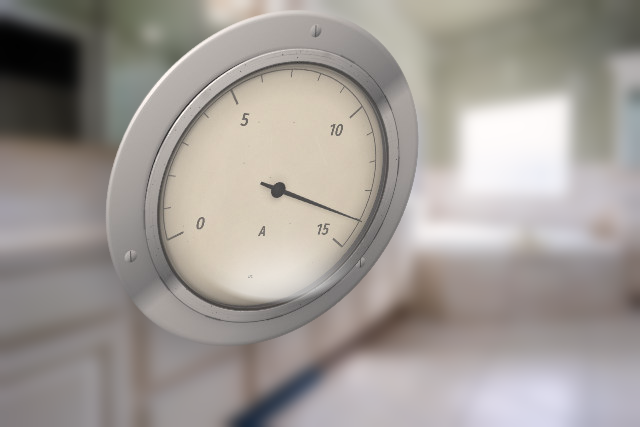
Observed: 14 A
